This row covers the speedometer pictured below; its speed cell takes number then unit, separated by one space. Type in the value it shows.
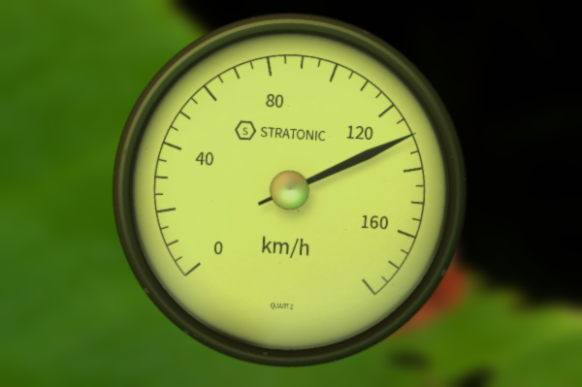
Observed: 130 km/h
